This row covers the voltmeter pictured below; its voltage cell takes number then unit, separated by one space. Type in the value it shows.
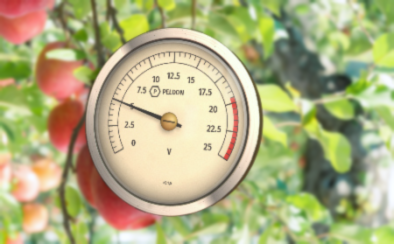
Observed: 5 V
